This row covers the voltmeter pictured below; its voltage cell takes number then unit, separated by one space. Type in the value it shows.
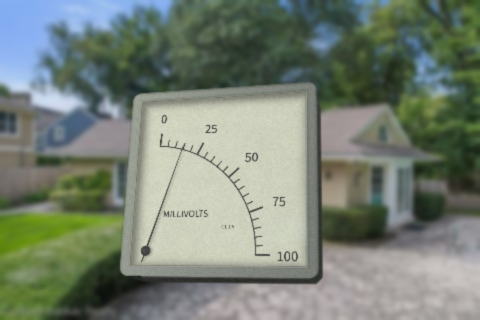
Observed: 15 mV
